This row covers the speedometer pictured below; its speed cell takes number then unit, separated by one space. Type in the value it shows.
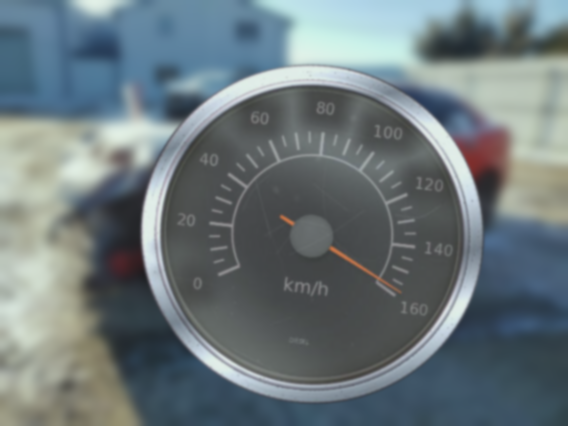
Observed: 157.5 km/h
